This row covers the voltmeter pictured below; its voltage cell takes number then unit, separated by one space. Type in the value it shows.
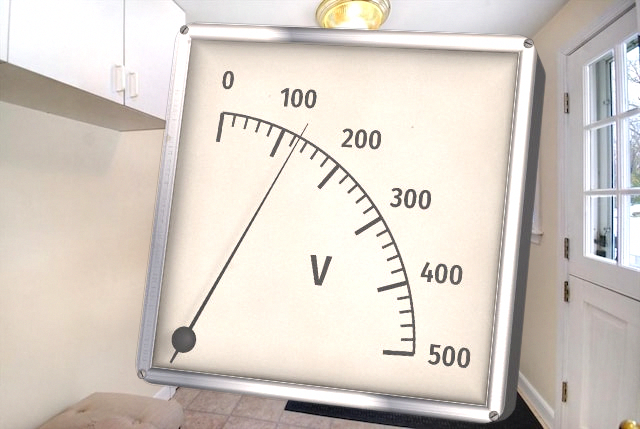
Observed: 130 V
